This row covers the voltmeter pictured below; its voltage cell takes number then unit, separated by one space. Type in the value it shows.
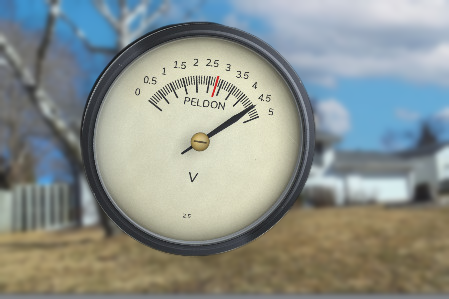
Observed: 4.5 V
